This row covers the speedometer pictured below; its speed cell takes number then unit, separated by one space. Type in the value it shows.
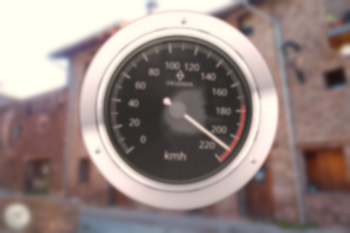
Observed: 210 km/h
